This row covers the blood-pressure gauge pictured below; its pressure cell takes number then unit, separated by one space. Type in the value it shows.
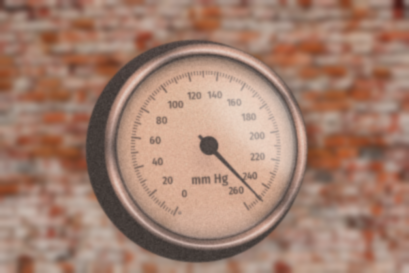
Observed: 250 mmHg
